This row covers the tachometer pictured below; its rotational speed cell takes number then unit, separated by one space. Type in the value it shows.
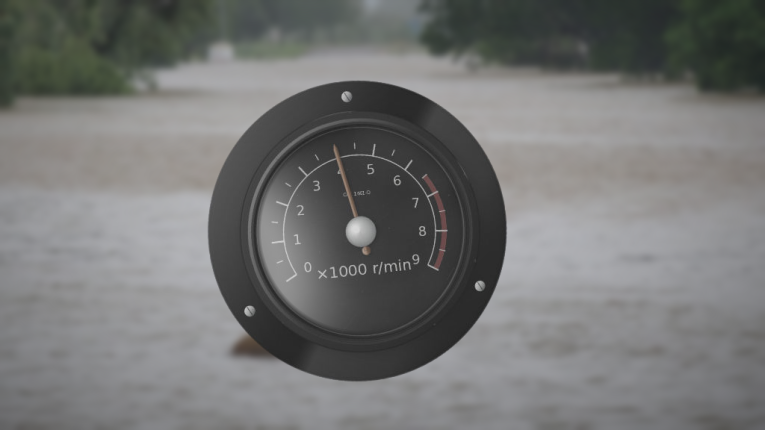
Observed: 4000 rpm
